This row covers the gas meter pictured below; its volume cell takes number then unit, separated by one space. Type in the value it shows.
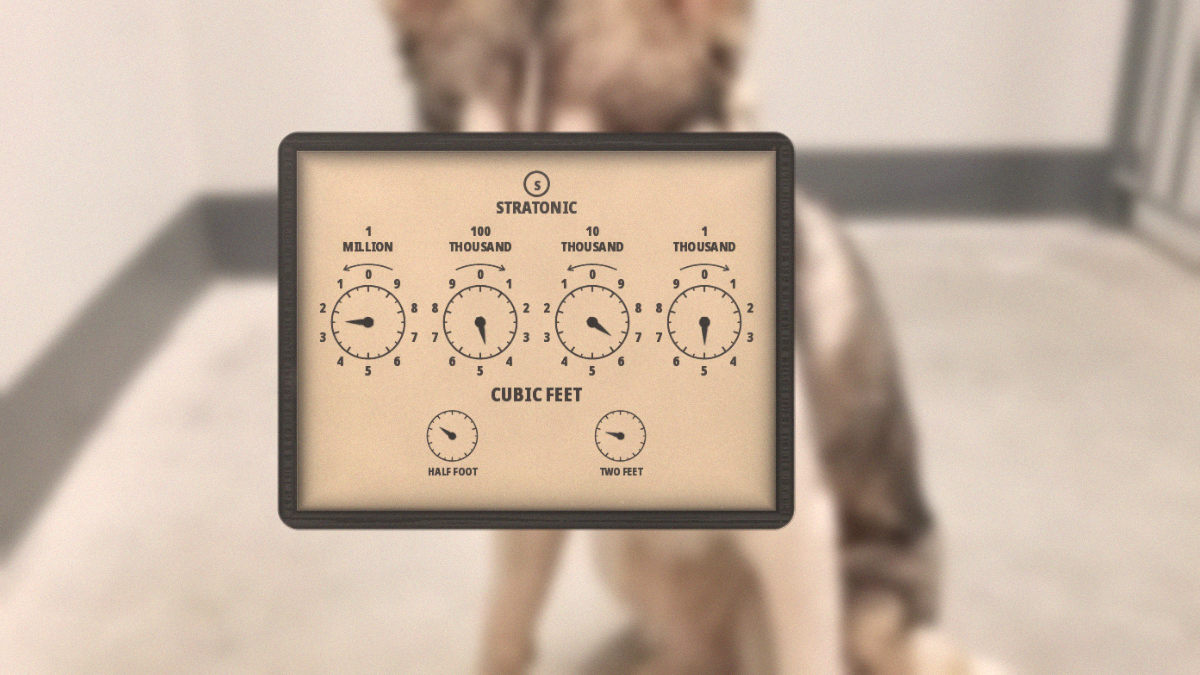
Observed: 246500 ft³
